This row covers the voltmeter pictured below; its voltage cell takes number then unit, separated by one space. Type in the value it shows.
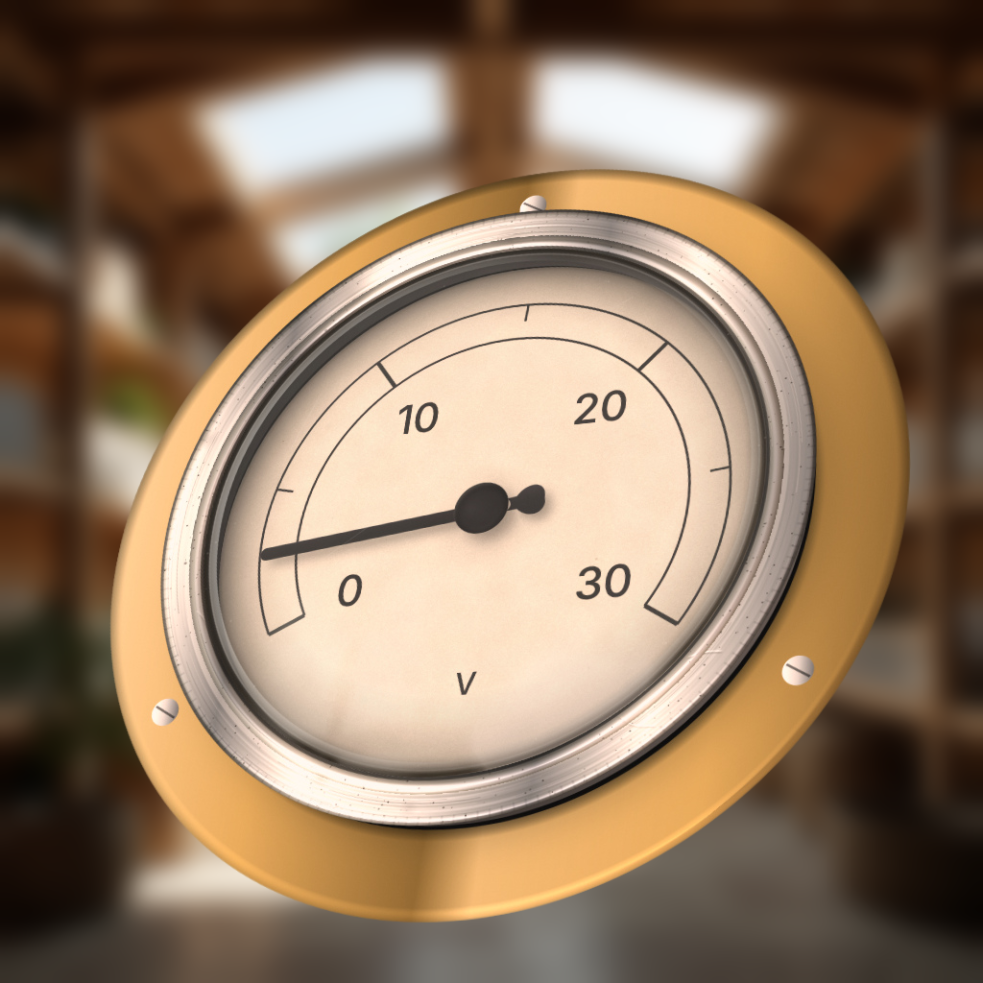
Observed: 2.5 V
